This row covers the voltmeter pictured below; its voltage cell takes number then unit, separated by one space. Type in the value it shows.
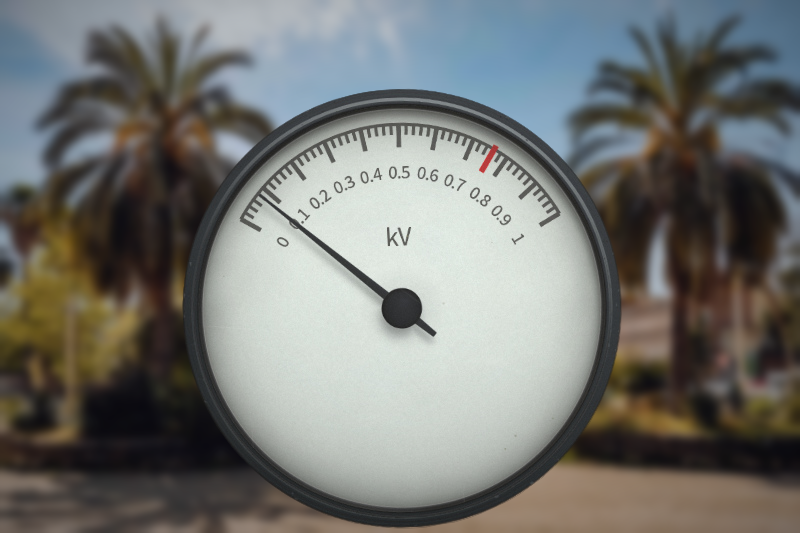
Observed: 0.08 kV
